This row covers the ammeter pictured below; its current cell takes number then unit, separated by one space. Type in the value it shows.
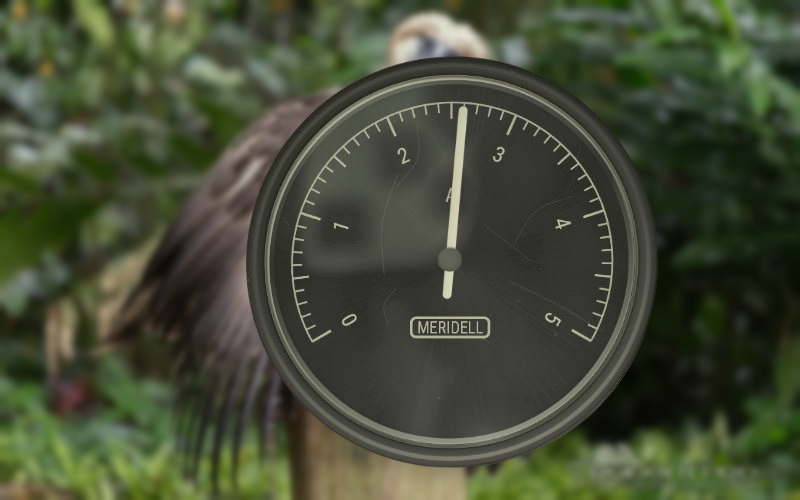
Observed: 2.6 A
